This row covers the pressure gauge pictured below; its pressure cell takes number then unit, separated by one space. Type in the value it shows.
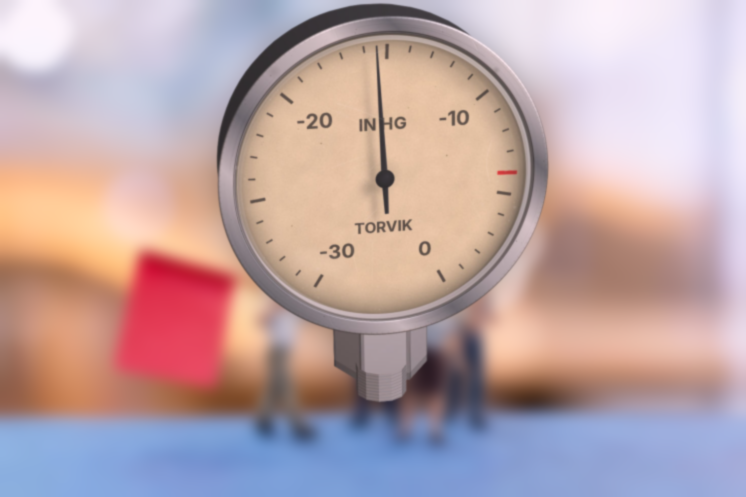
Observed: -15.5 inHg
